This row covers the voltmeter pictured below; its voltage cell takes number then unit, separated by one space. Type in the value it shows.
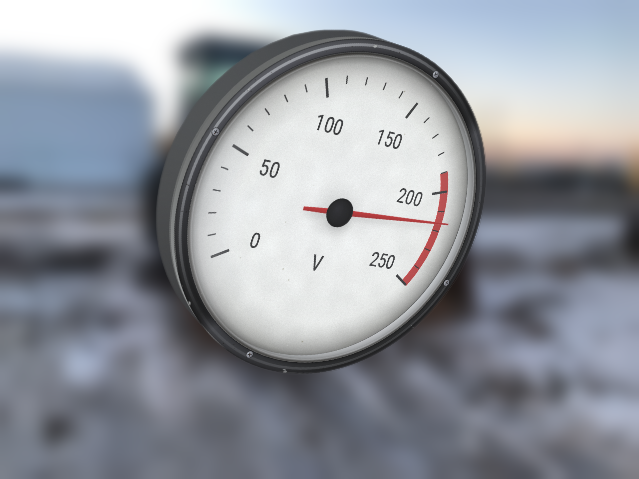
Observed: 215 V
